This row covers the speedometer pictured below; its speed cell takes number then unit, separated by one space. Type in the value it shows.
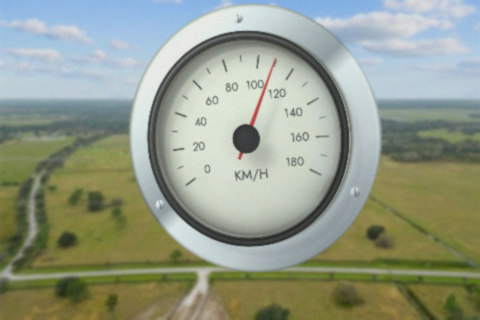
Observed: 110 km/h
